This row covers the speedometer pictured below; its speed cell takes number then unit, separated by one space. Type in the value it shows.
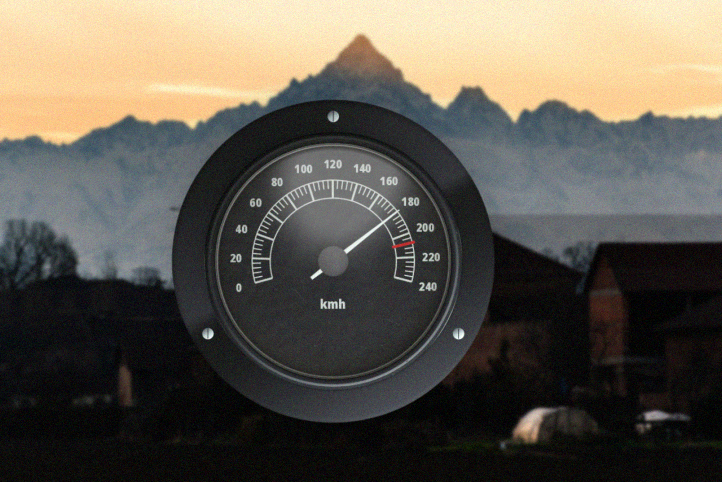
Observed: 180 km/h
